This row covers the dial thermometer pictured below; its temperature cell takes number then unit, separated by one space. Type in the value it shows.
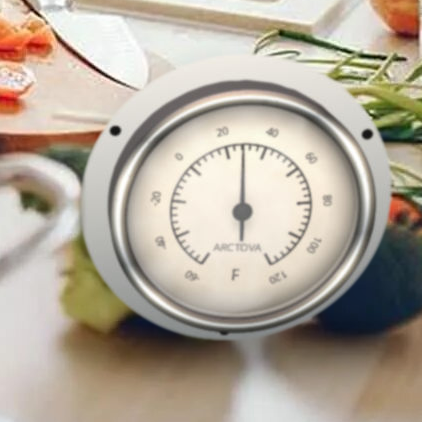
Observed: 28 °F
